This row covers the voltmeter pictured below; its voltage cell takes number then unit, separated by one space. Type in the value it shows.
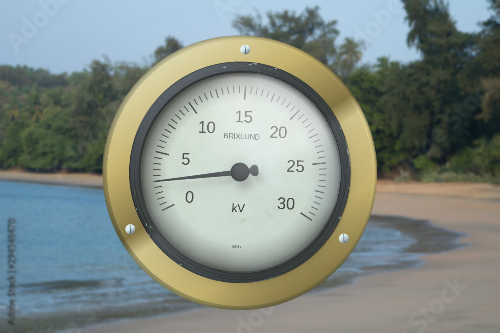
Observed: 2.5 kV
